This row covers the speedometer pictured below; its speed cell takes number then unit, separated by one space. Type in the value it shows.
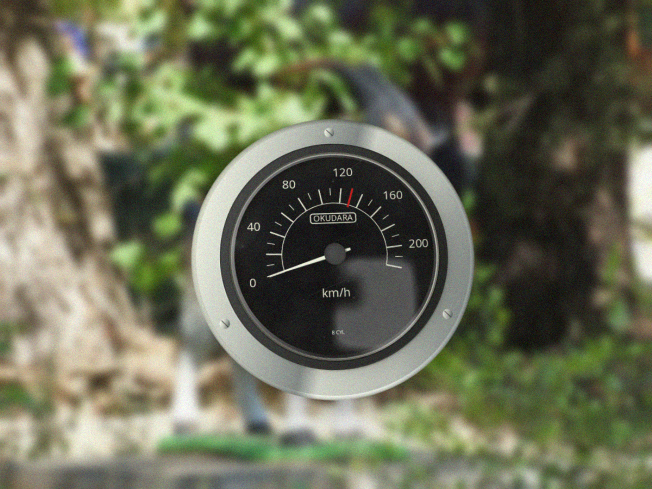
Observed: 0 km/h
